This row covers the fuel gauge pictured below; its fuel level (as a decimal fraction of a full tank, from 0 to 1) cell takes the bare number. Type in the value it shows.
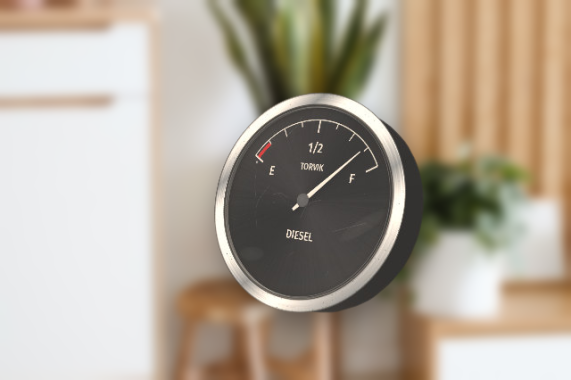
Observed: 0.875
